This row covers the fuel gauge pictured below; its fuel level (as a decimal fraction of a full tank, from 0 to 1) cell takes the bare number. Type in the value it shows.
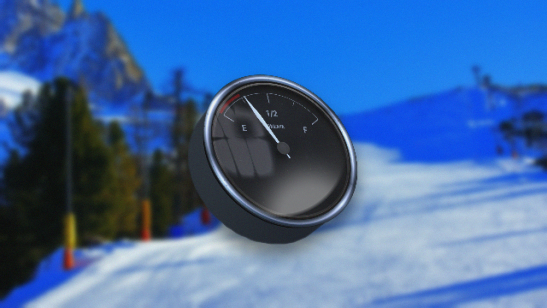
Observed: 0.25
